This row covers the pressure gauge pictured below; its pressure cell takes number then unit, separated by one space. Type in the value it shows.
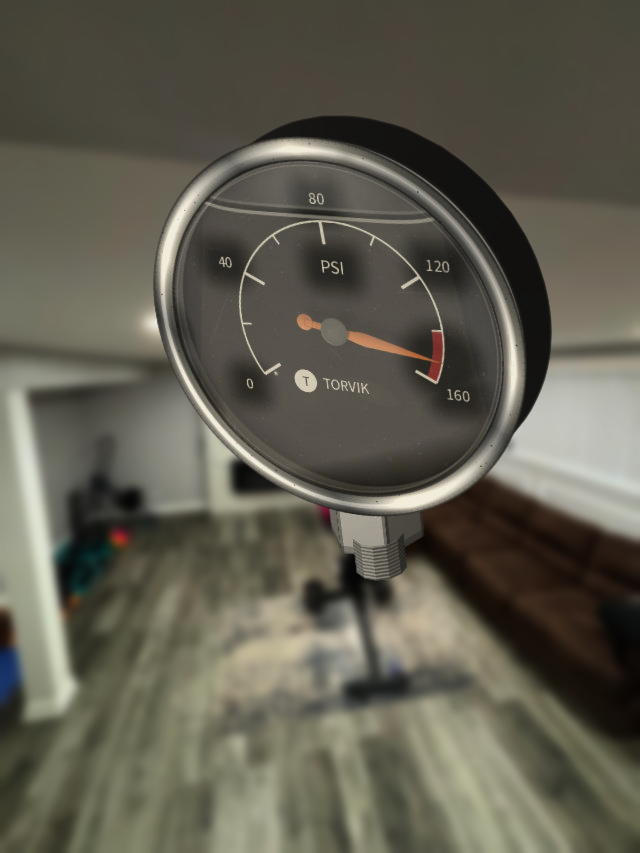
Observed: 150 psi
